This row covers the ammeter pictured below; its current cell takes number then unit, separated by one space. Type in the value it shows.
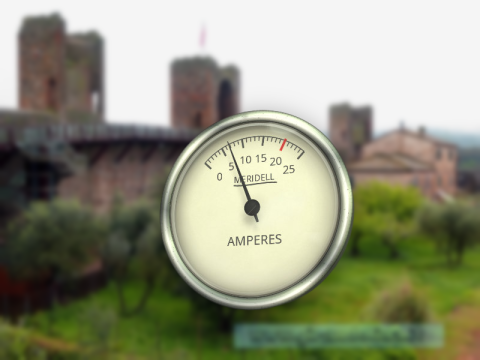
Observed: 7 A
